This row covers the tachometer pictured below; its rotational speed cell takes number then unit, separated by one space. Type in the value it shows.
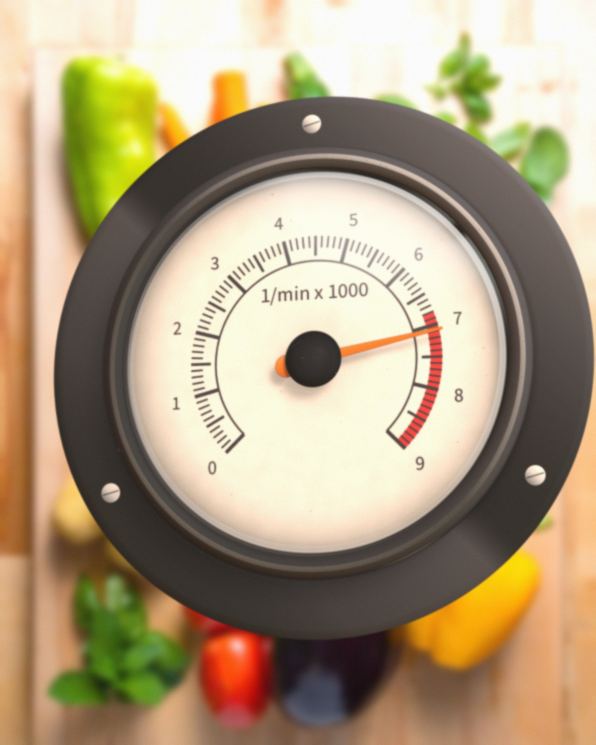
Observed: 7100 rpm
